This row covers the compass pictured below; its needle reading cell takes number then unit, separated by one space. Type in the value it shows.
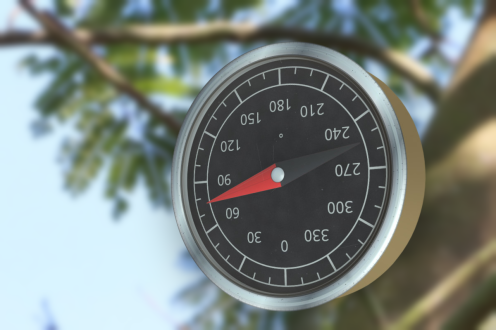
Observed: 75 °
